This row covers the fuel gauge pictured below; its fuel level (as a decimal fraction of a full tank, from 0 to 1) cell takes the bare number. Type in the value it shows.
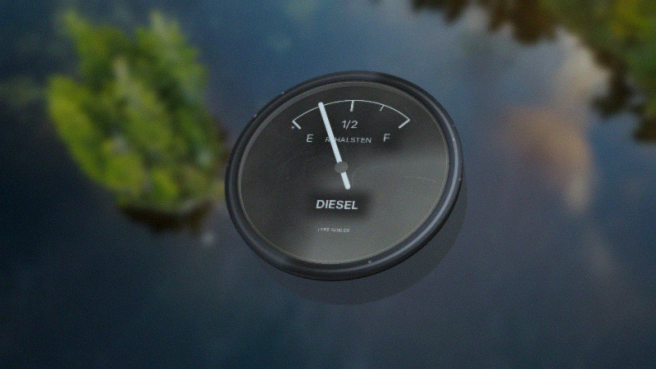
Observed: 0.25
